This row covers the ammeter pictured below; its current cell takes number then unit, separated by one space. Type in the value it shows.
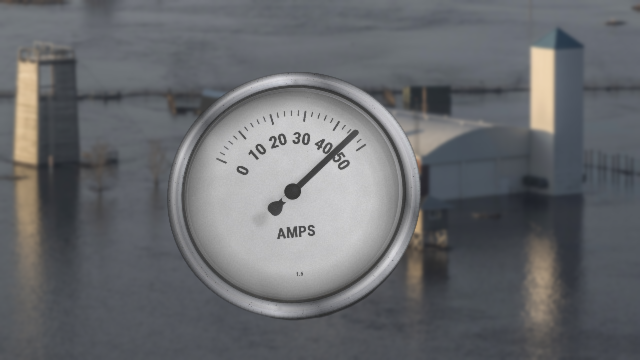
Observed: 46 A
